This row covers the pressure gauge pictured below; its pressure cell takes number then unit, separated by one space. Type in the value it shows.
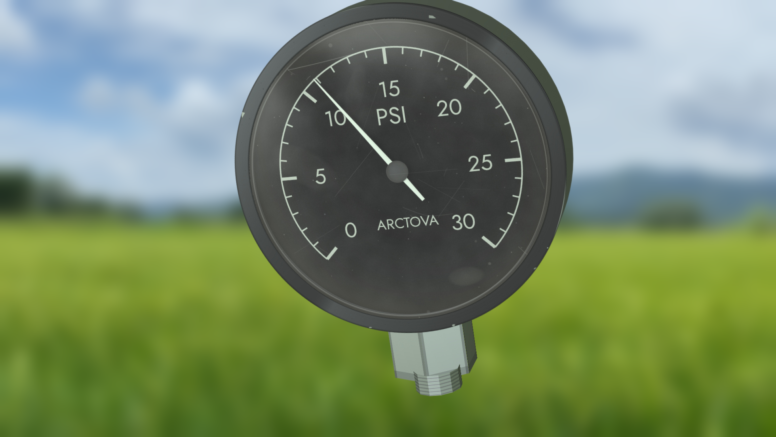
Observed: 11 psi
